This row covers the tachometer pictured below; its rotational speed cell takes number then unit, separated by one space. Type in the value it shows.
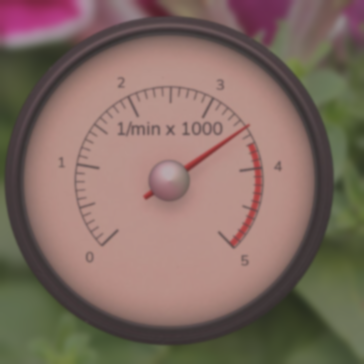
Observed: 3500 rpm
